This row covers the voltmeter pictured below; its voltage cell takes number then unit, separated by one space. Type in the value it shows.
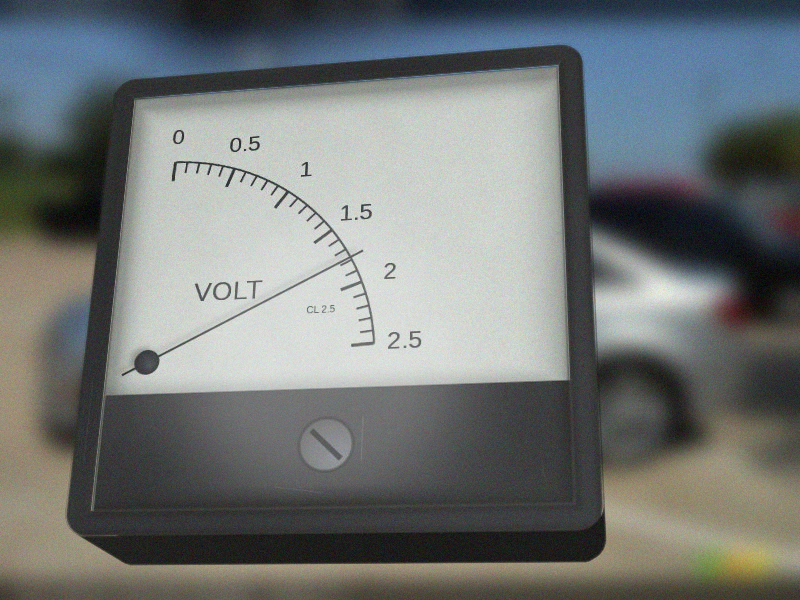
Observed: 1.8 V
